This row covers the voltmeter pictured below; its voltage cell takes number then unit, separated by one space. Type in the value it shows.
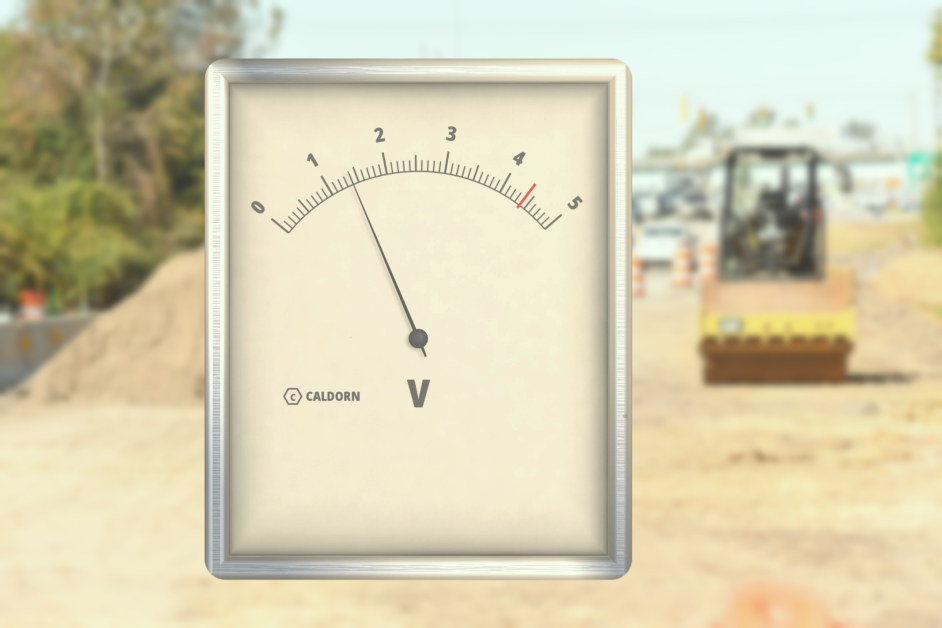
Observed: 1.4 V
